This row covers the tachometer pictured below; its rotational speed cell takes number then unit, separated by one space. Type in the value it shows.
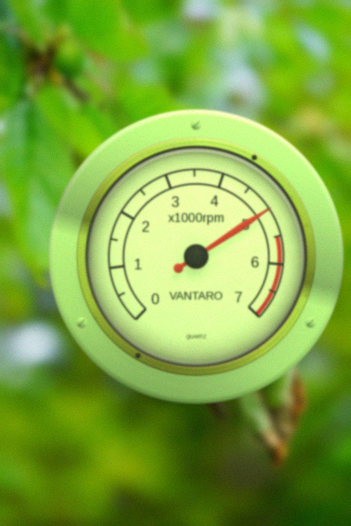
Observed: 5000 rpm
